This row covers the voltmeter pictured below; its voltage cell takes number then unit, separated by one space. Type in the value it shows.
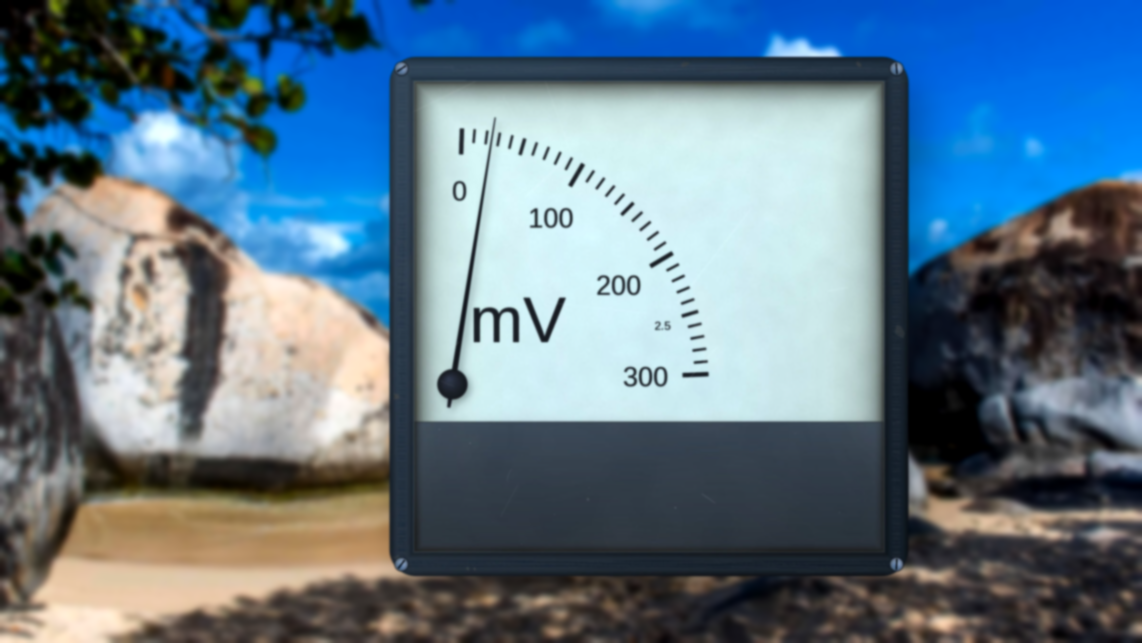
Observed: 25 mV
